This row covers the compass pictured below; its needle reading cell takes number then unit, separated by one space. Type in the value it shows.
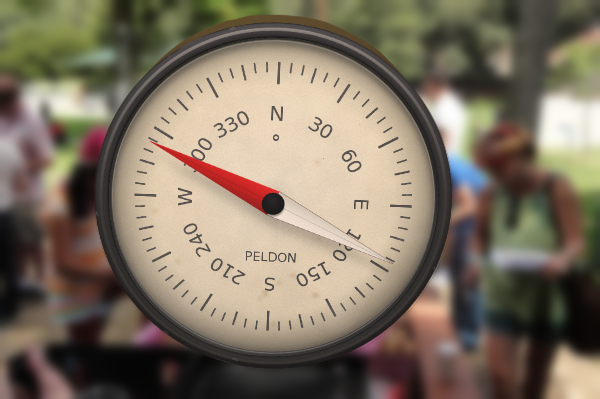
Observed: 295 °
